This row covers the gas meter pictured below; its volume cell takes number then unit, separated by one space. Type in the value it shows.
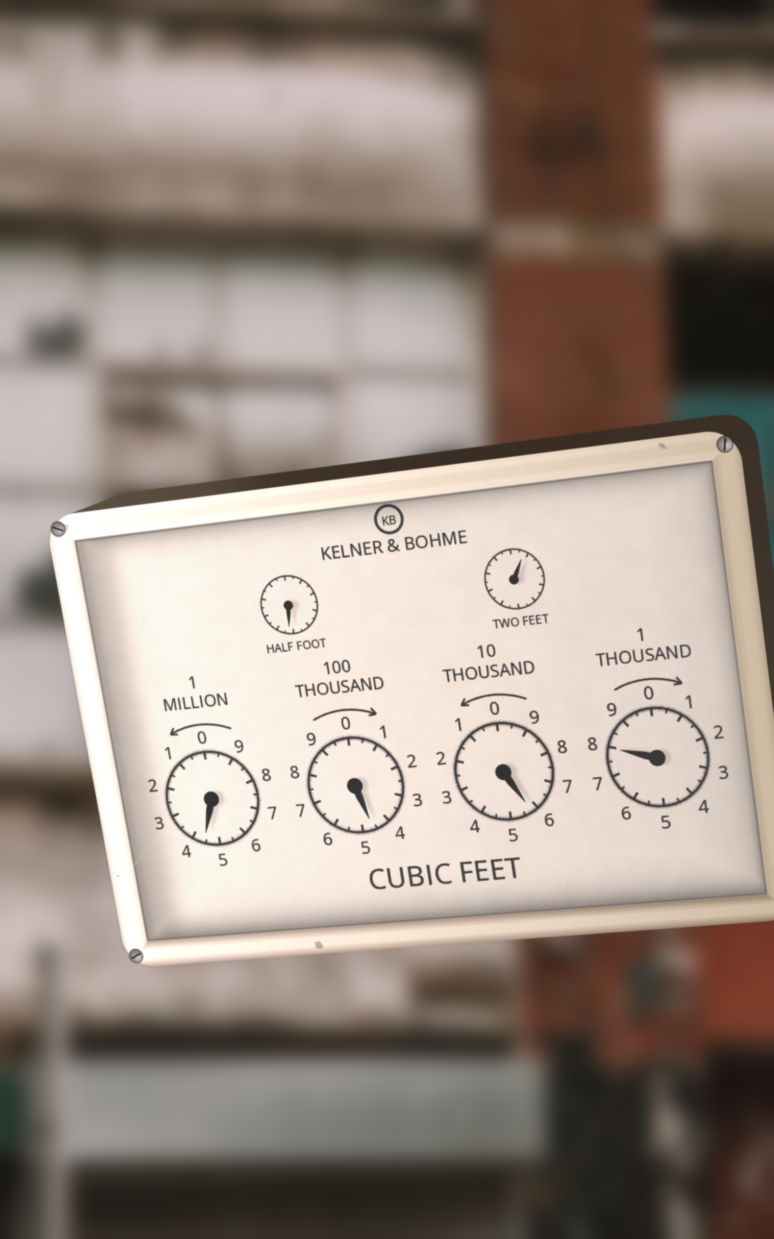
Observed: 445800 ft³
